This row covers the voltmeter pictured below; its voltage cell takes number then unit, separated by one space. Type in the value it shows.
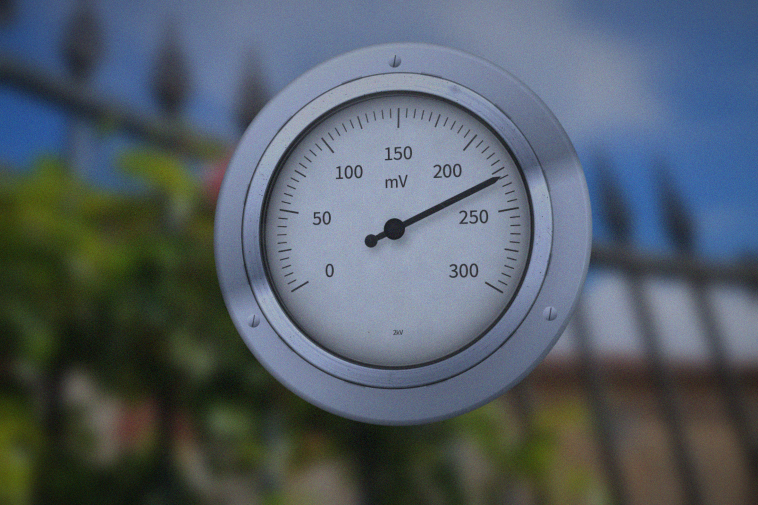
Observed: 230 mV
